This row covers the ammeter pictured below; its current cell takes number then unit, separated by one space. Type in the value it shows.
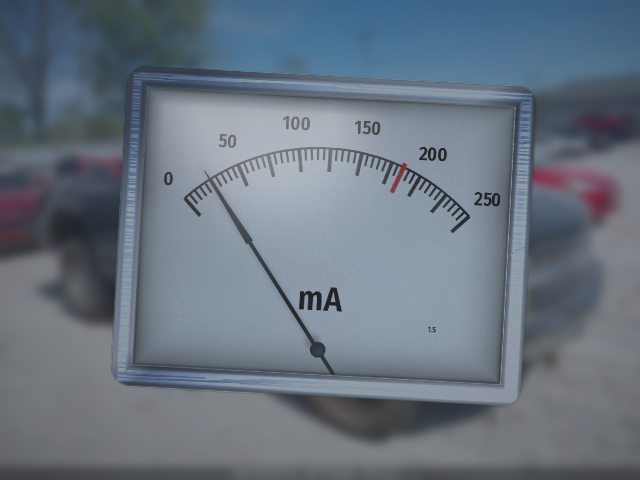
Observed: 25 mA
